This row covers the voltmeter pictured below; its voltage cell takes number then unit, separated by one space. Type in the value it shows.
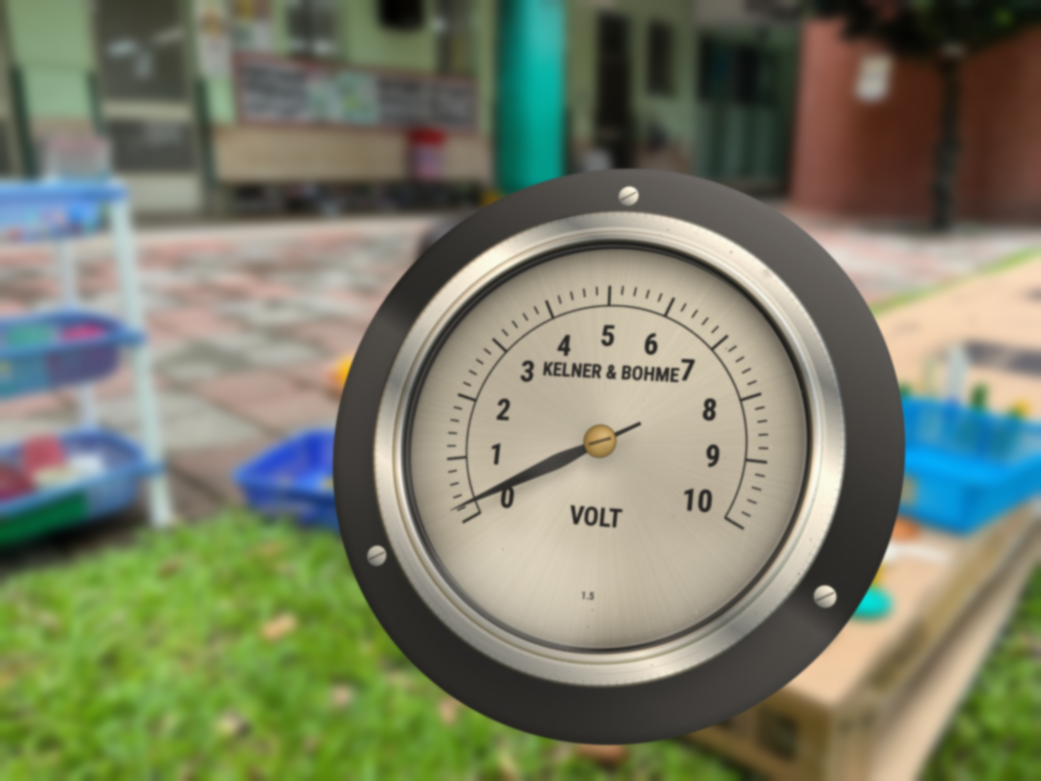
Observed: 0.2 V
